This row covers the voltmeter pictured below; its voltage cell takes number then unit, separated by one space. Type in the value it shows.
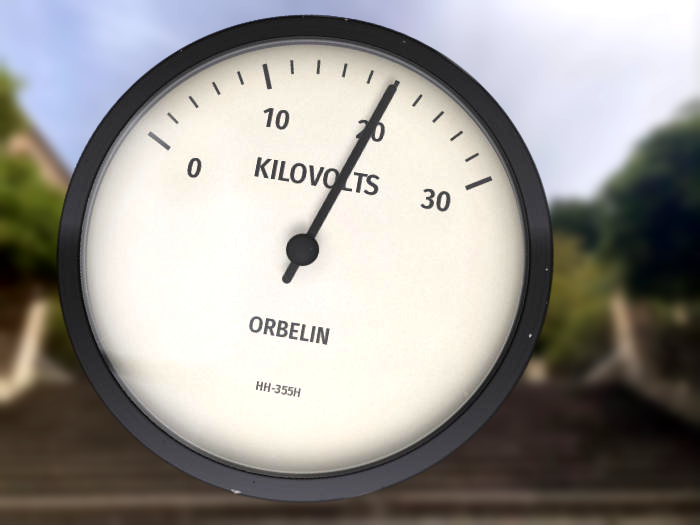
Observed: 20 kV
